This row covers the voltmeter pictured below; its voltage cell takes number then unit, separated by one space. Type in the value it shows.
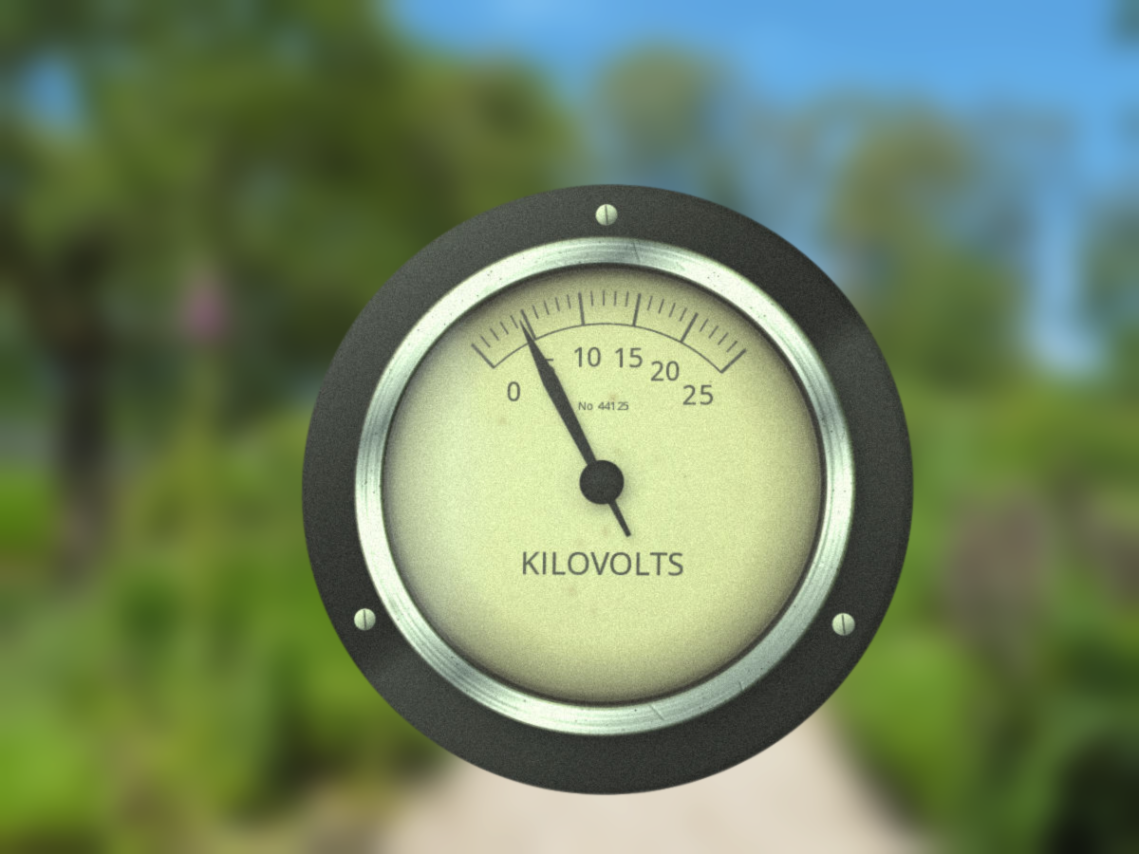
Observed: 4.5 kV
